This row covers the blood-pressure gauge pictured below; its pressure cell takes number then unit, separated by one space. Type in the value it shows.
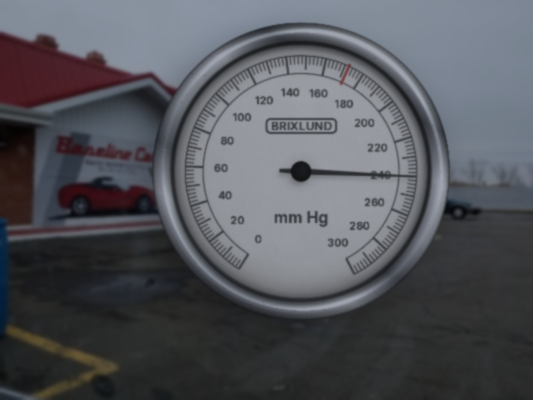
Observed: 240 mmHg
